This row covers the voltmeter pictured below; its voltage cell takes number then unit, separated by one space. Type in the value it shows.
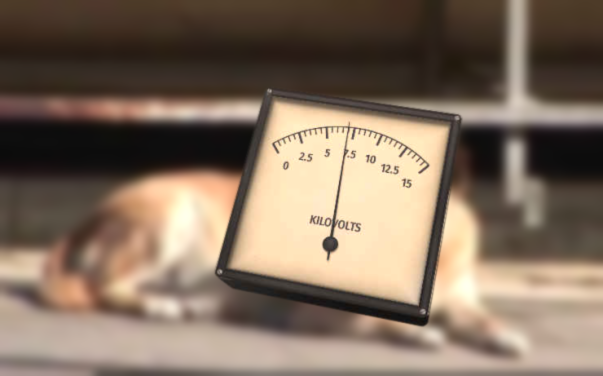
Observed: 7 kV
